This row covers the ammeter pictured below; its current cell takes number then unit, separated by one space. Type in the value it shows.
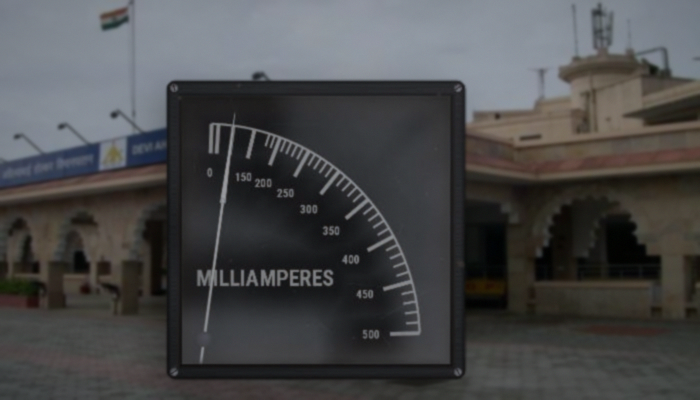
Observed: 100 mA
